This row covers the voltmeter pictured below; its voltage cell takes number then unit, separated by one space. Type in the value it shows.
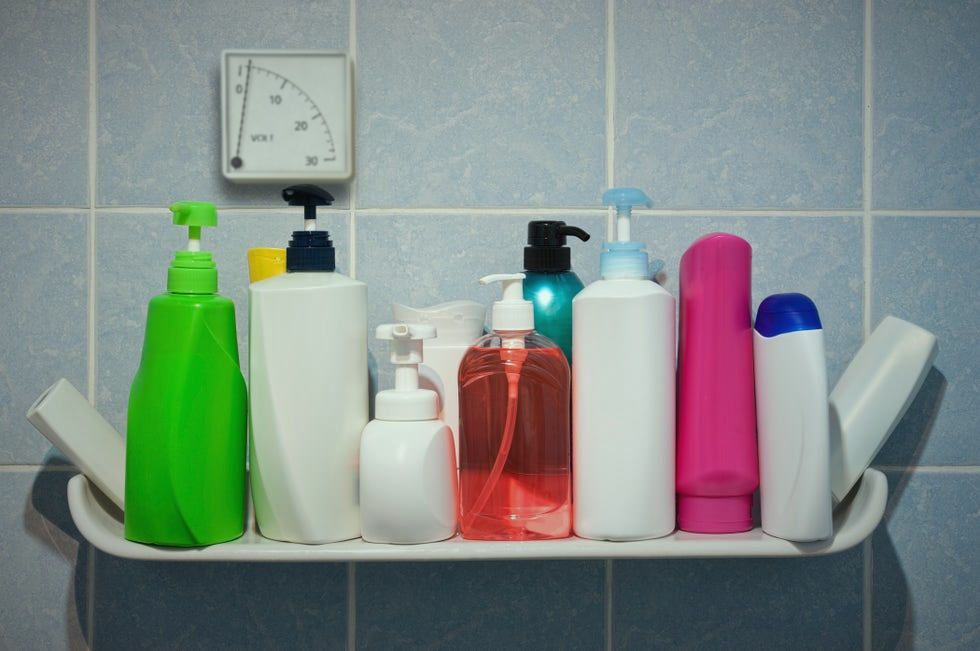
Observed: 2 V
